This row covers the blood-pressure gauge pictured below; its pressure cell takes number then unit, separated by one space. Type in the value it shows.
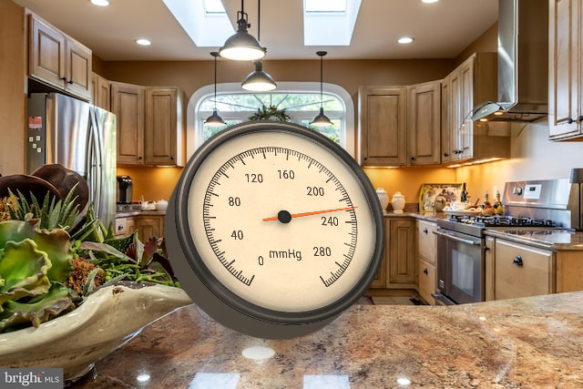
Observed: 230 mmHg
